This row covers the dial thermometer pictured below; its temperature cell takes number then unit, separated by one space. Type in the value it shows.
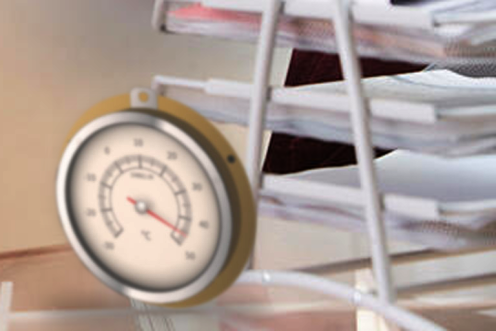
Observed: 45 °C
